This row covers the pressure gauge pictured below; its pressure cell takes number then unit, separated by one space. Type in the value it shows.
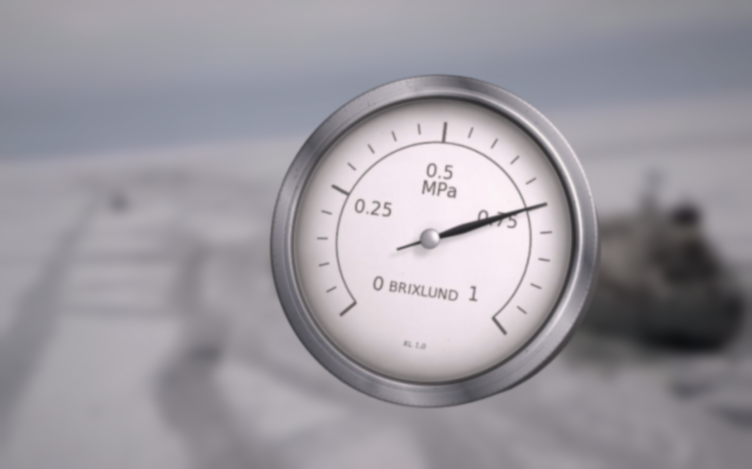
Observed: 0.75 MPa
